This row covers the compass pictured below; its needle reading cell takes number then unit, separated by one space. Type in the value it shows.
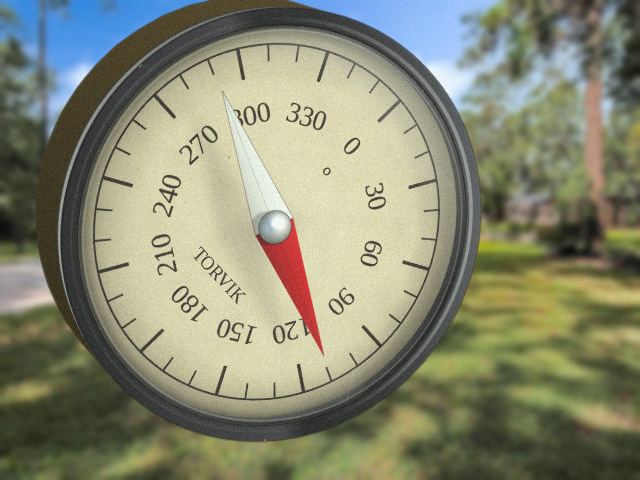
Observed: 110 °
